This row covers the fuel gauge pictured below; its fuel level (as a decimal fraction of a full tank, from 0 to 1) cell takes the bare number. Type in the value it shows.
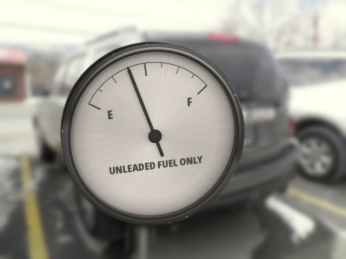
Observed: 0.375
